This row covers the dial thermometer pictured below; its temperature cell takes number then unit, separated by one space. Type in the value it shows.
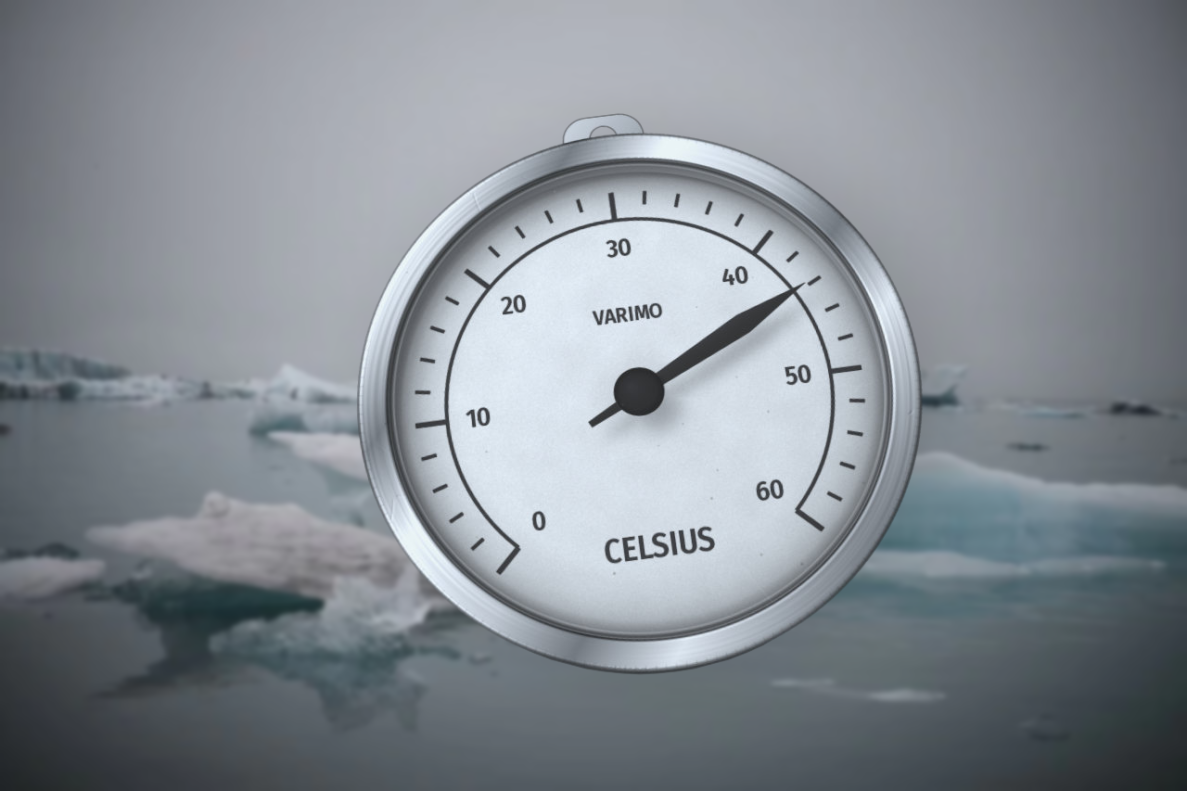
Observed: 44 °C
